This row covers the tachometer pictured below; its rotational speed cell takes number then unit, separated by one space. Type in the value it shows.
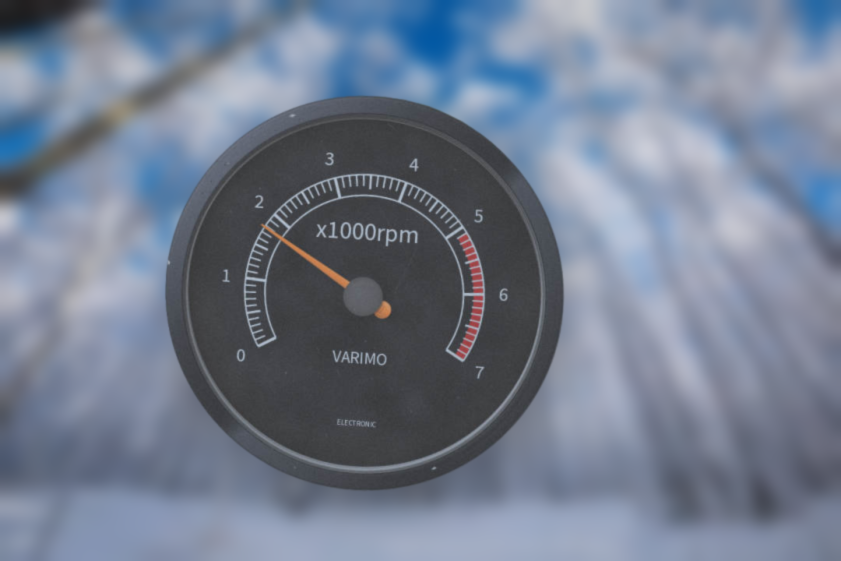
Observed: 1800 rpm
